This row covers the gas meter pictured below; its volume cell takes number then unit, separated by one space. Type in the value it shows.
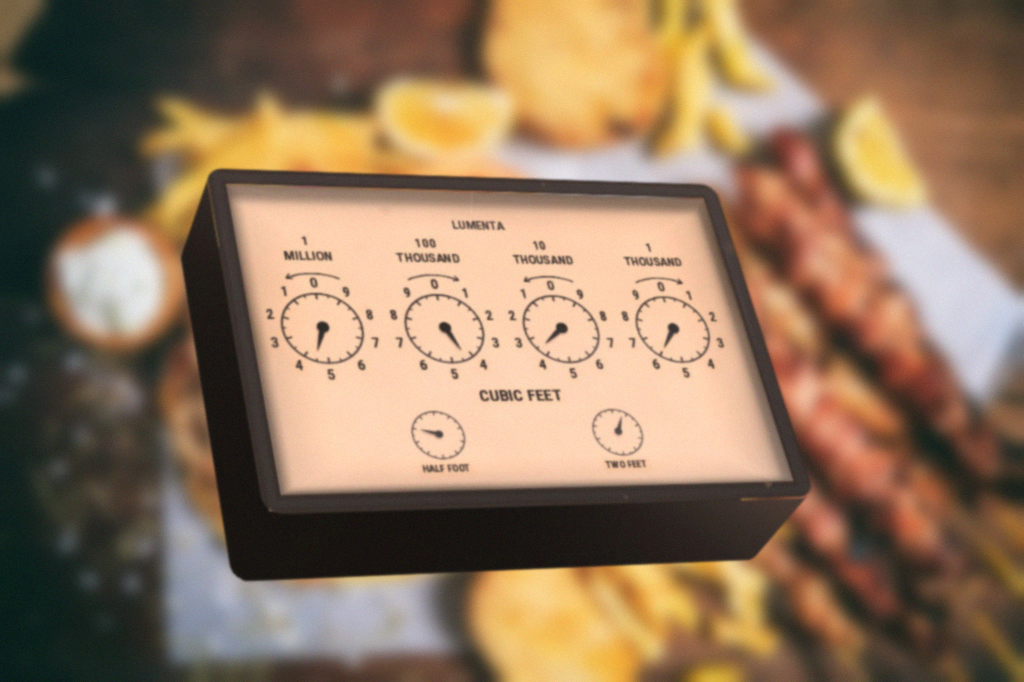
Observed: 443600 ft³
